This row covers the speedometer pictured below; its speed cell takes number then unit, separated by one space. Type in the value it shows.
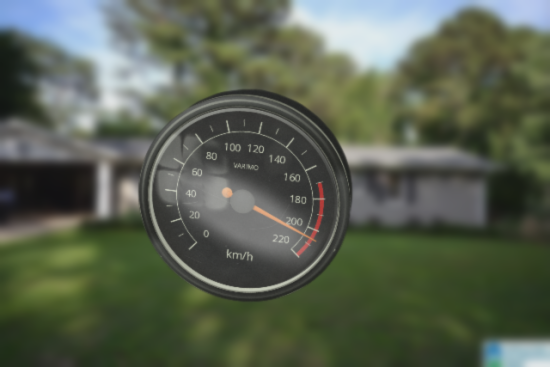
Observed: 205 km/h
